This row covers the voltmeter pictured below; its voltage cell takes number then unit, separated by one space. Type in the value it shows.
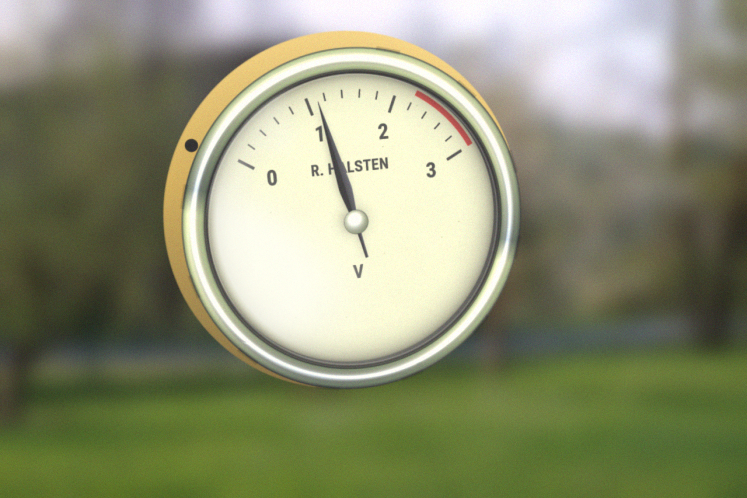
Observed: 1.1 V
